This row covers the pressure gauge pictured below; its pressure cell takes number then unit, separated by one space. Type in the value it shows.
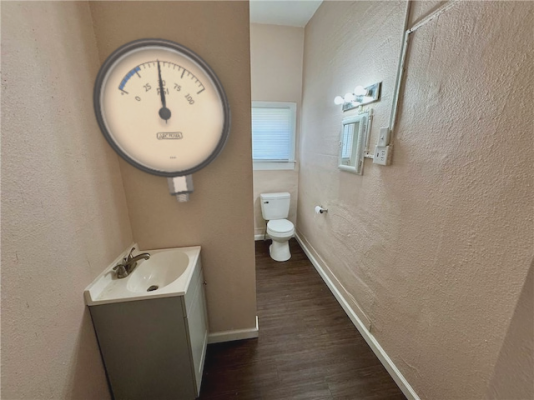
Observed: 50 psi
